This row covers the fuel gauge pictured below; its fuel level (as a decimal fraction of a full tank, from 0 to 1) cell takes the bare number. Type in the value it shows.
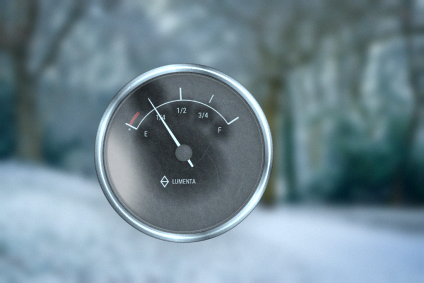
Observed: 0.25
